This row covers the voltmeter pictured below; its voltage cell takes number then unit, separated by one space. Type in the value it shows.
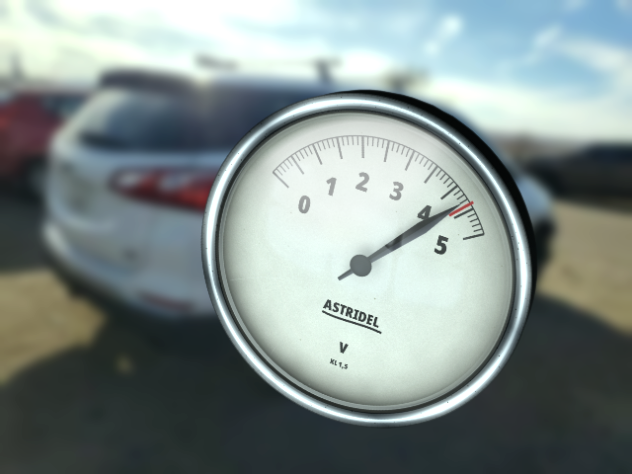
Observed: 4.3 V
